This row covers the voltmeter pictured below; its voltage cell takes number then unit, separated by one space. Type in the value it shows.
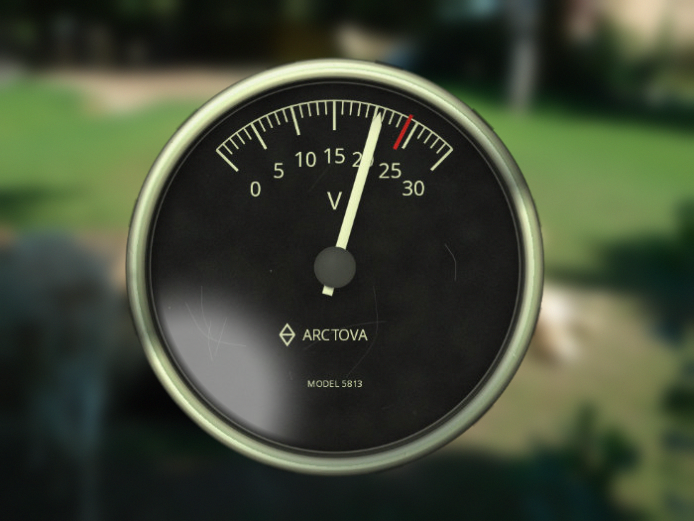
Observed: 20.5 V
